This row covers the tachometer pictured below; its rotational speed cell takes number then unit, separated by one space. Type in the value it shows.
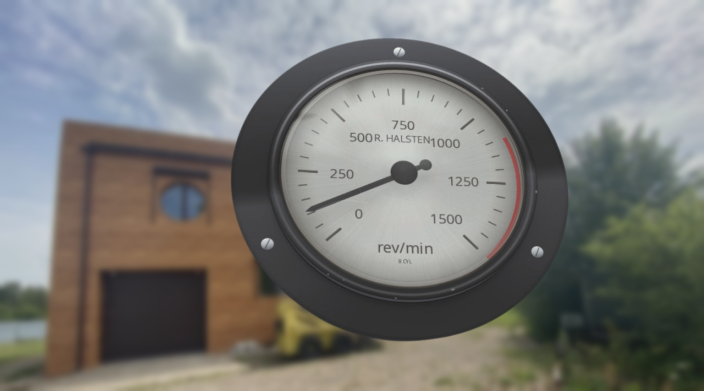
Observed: 100 rpm
